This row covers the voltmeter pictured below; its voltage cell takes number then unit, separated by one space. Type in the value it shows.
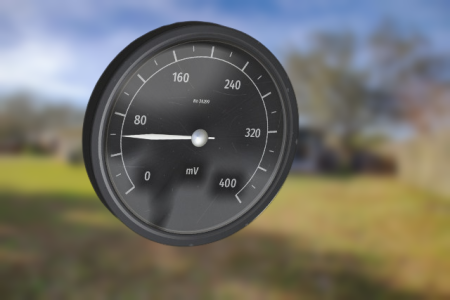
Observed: 60 mV
